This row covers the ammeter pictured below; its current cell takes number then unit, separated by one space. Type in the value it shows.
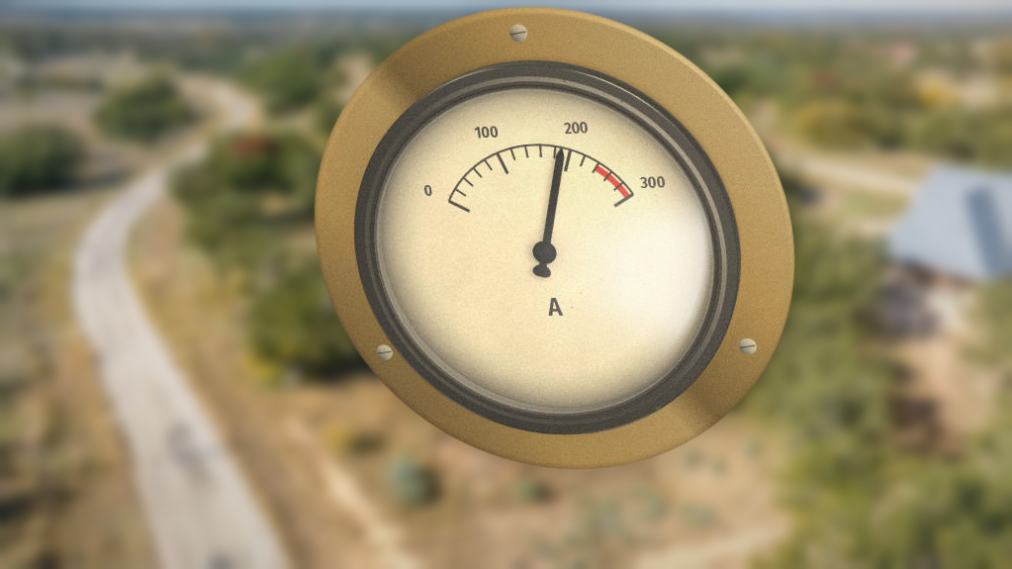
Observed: 190 A
